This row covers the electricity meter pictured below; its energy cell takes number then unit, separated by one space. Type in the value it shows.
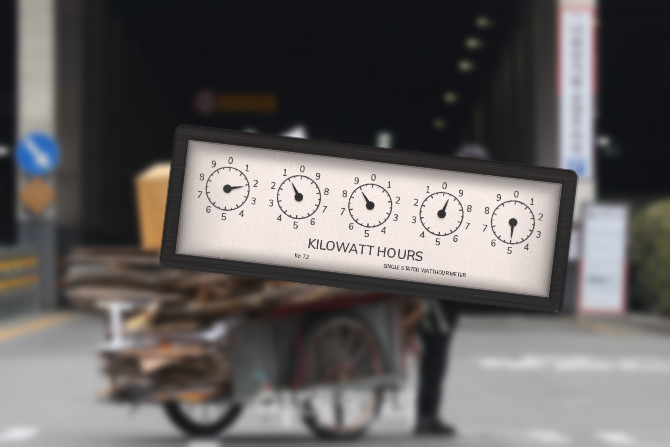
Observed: 20895 kWh
